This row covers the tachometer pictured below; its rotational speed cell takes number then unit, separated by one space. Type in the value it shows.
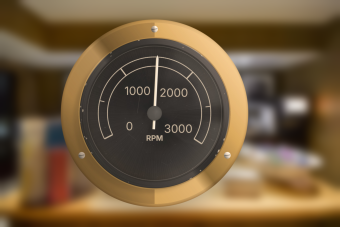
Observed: 1500 rpm
